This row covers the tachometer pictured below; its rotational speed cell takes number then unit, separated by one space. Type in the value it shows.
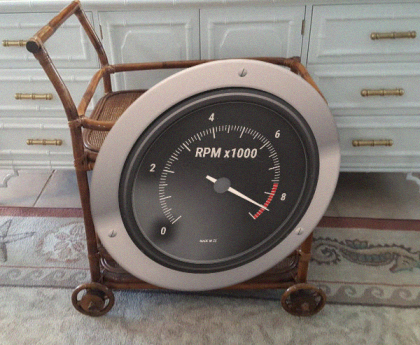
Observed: 8500 rpm
